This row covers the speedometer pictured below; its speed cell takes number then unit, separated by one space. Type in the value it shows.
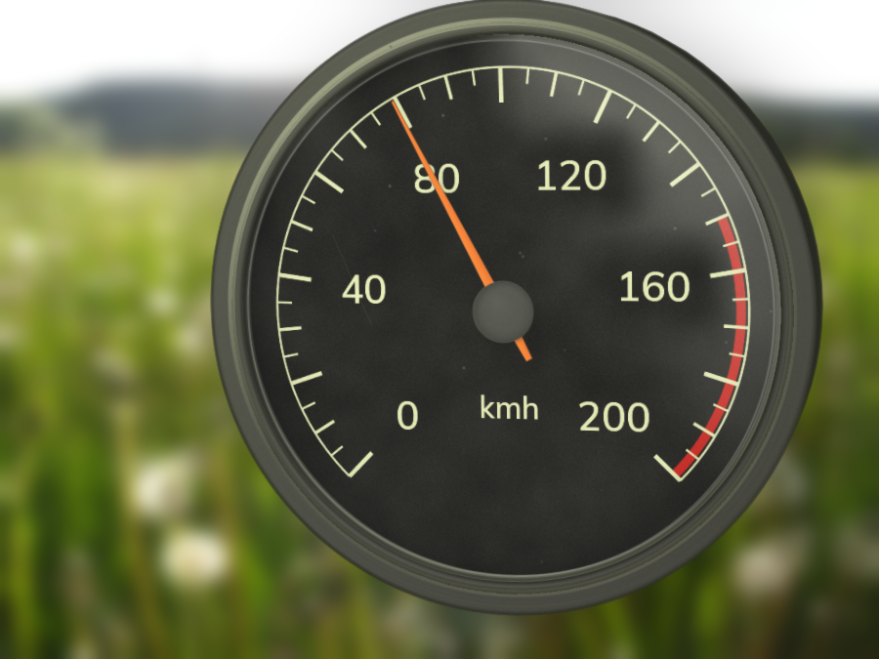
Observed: 80 km/h
